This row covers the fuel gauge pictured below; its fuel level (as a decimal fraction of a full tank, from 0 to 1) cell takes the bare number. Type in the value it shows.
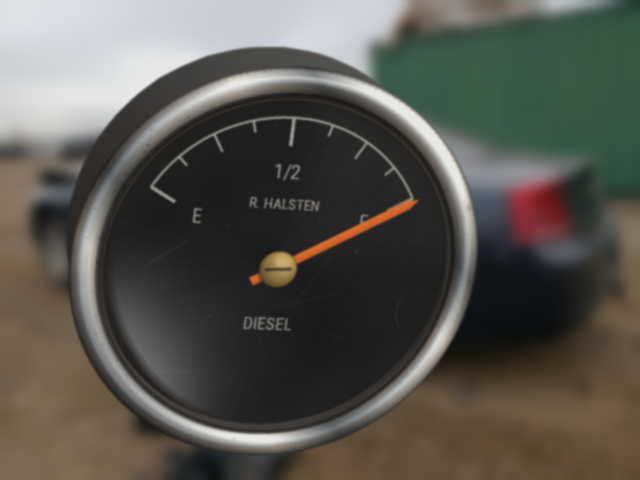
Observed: 1
